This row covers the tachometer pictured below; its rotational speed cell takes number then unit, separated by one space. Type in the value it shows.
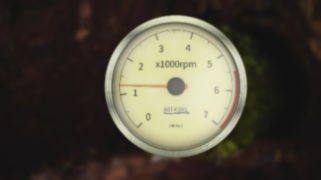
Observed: 1250 rpm
